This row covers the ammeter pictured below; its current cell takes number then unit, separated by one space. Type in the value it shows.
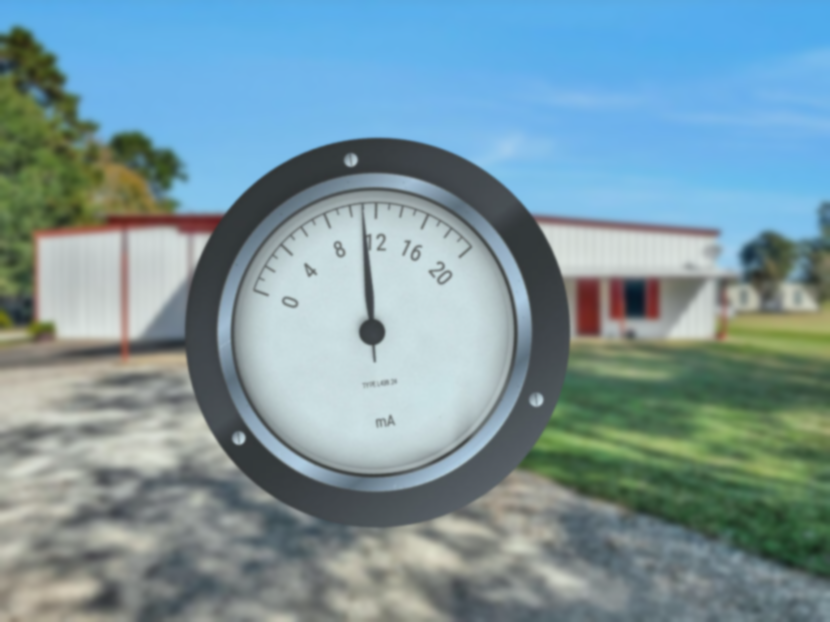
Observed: 11 mA
